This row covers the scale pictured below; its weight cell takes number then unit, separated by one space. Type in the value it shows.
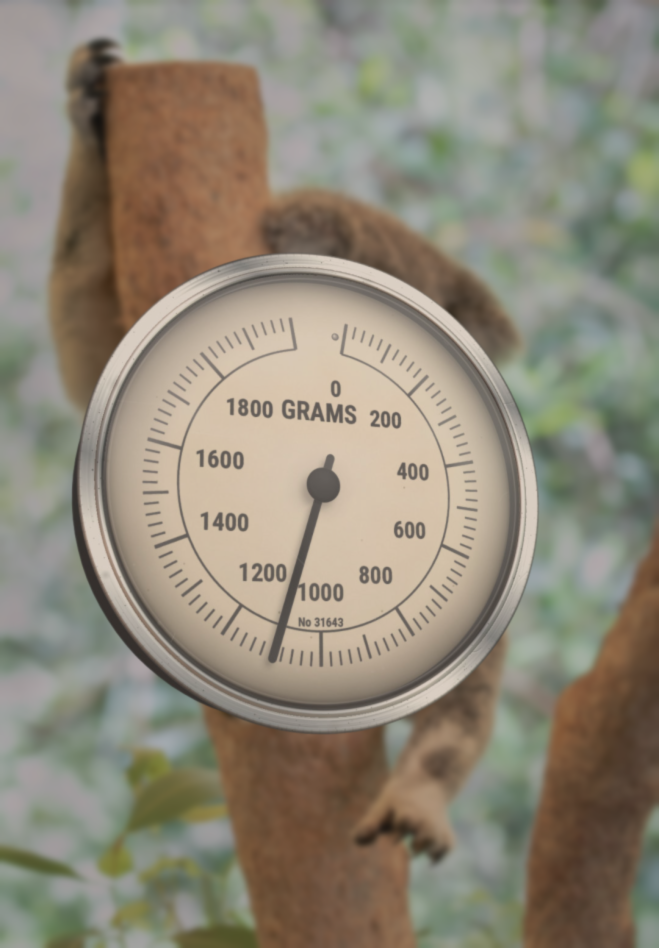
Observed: 1100 g
